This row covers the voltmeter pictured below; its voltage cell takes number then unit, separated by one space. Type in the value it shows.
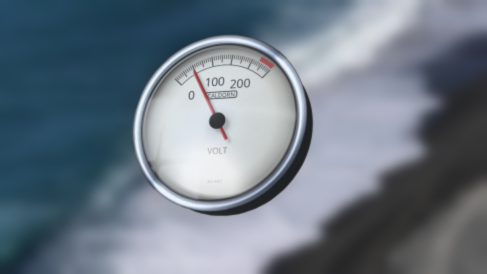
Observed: 50 V
